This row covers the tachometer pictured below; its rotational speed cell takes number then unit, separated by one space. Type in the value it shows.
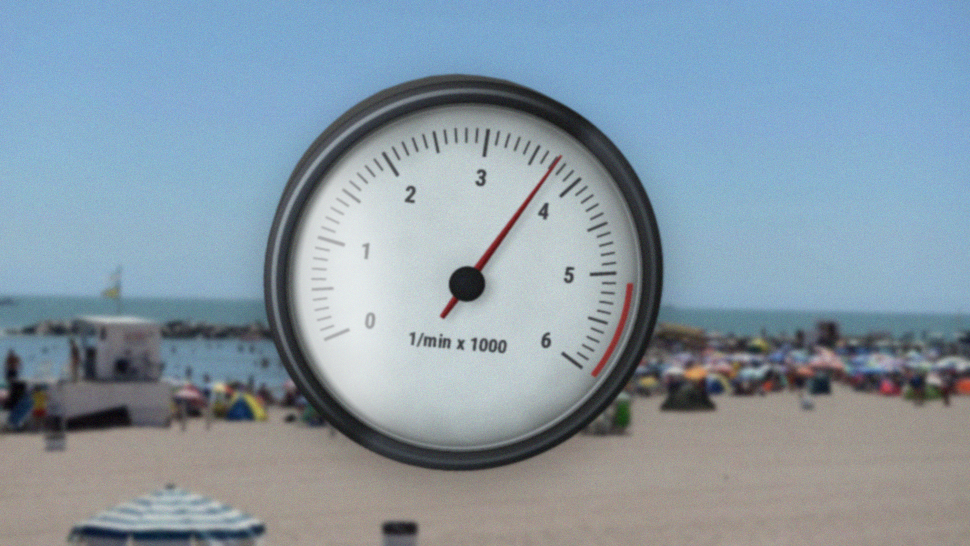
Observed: 3700 rpm
